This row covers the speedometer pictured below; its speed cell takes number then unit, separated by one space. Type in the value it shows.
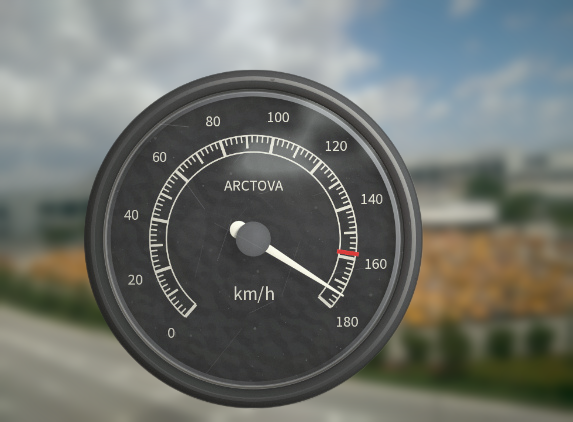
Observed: 174 km/h
